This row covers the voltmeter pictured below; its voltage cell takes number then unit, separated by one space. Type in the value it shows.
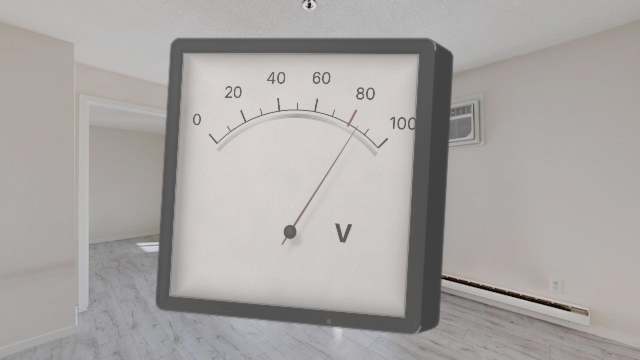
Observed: 85 V
